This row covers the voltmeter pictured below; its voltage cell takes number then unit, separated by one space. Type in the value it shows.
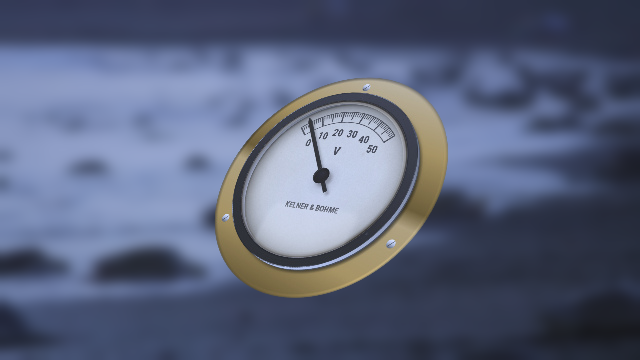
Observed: 5 V
